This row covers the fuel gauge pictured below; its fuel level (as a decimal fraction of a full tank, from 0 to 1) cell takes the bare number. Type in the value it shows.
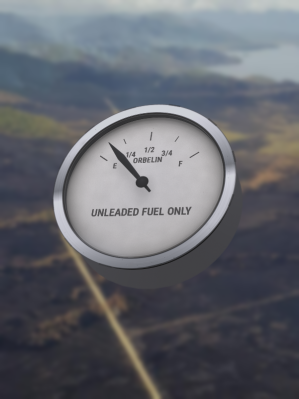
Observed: 0.125
